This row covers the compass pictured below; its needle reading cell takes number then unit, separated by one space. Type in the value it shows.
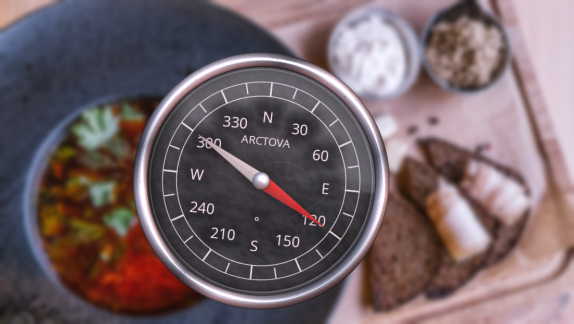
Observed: 120 °
